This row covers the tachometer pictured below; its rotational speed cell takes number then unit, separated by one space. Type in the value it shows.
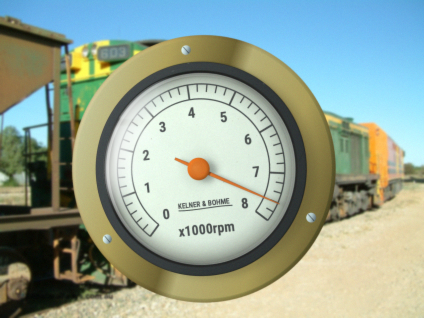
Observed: 7600 rpm
